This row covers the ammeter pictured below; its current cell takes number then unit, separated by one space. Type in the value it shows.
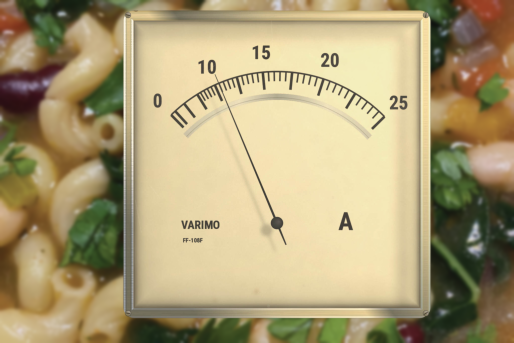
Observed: 10.5 A
